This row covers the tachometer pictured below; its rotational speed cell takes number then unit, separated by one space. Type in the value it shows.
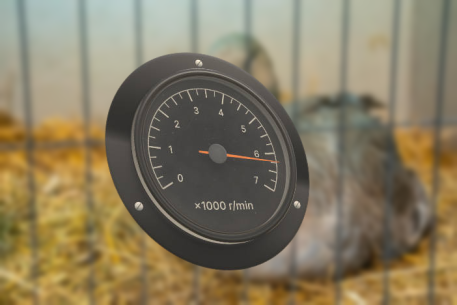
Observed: 6250 rpm
